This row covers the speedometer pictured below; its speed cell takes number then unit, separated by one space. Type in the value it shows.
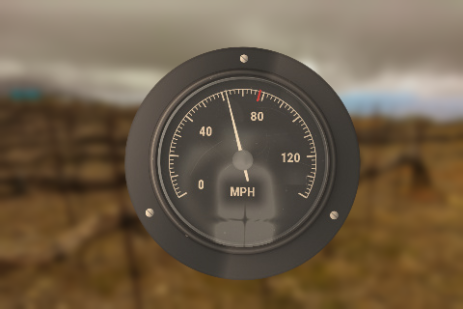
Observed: 62 mph
